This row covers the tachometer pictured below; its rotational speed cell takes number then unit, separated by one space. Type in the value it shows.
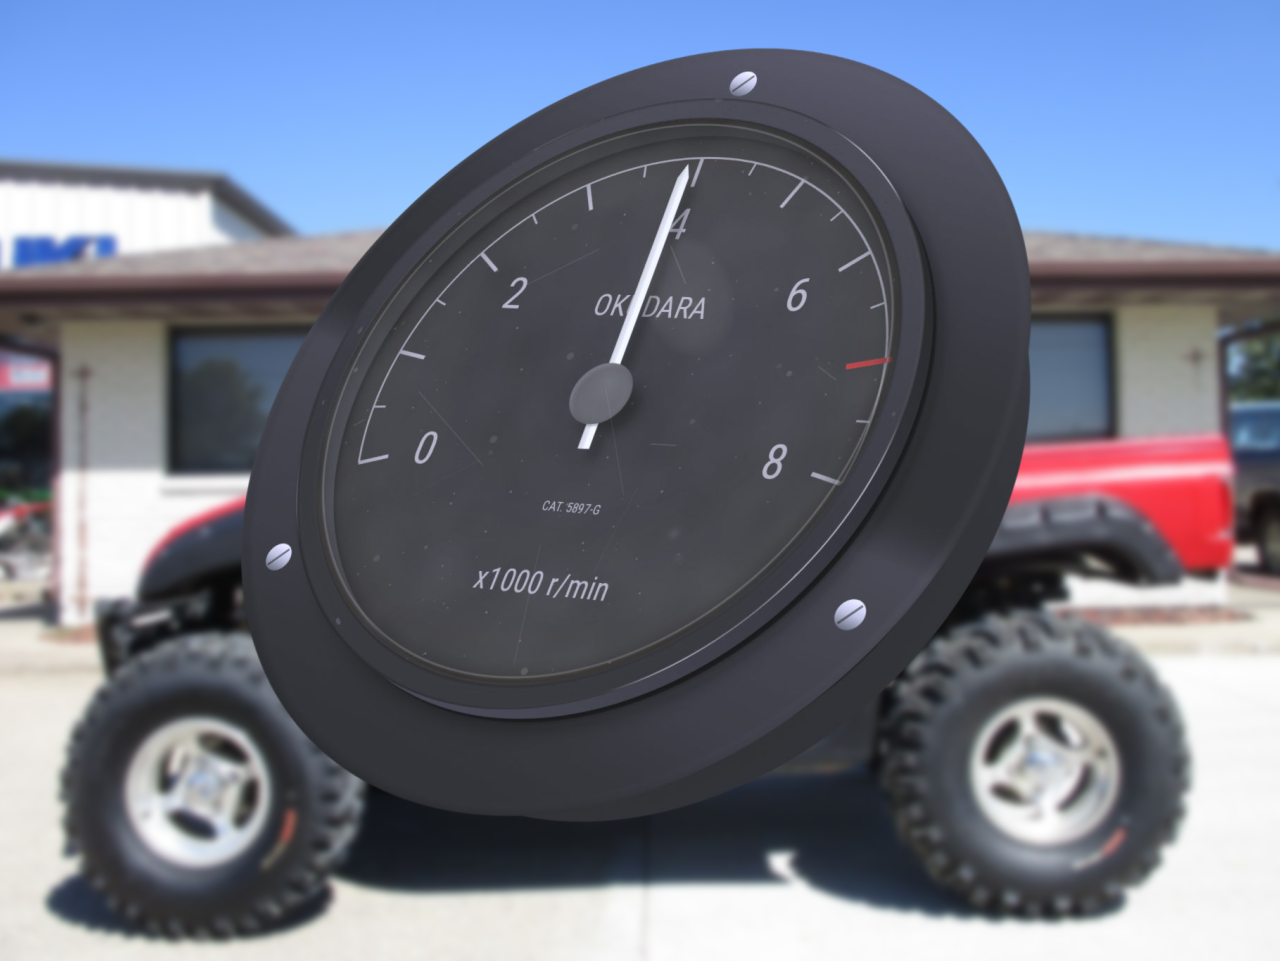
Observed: 4000 rpm
